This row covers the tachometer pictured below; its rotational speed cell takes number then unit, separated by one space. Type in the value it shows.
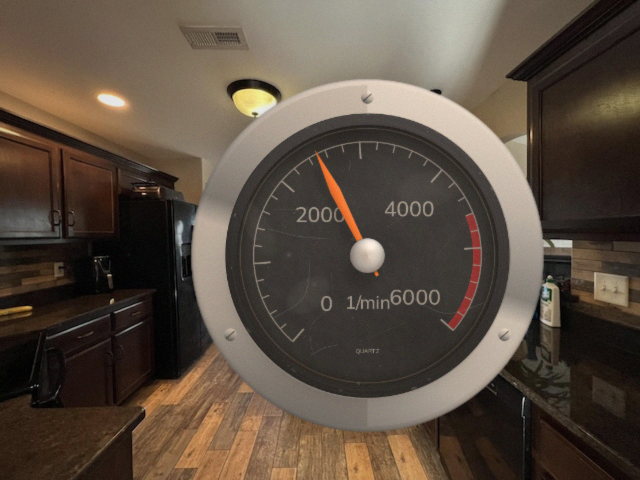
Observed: 2500 rpm
